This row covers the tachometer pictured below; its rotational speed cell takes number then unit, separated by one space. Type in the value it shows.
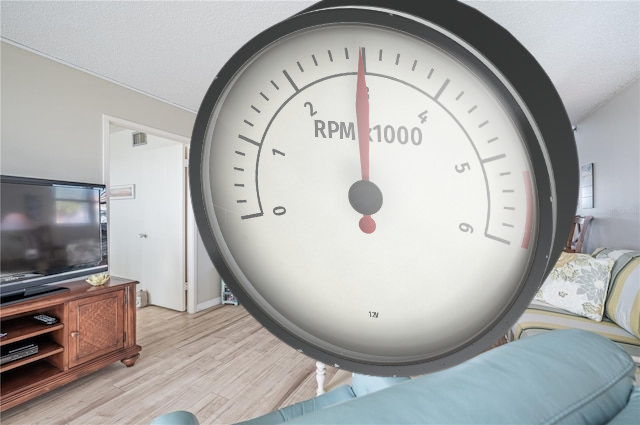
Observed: 3000 rpm
